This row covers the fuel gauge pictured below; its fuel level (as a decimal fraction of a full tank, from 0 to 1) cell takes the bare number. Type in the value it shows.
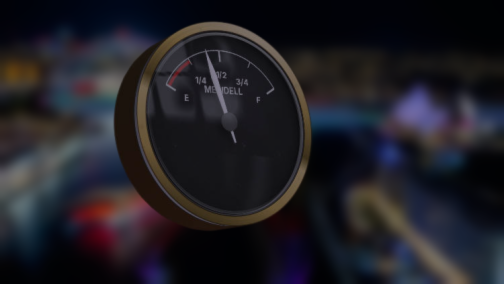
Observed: 0.375
